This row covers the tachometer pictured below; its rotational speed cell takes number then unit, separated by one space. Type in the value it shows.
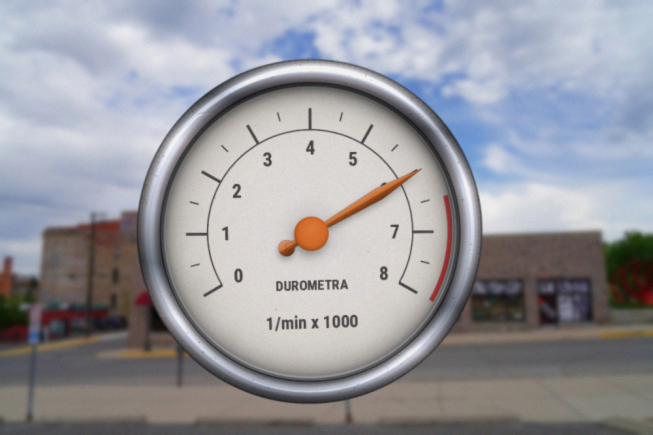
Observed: 6000 rpm
